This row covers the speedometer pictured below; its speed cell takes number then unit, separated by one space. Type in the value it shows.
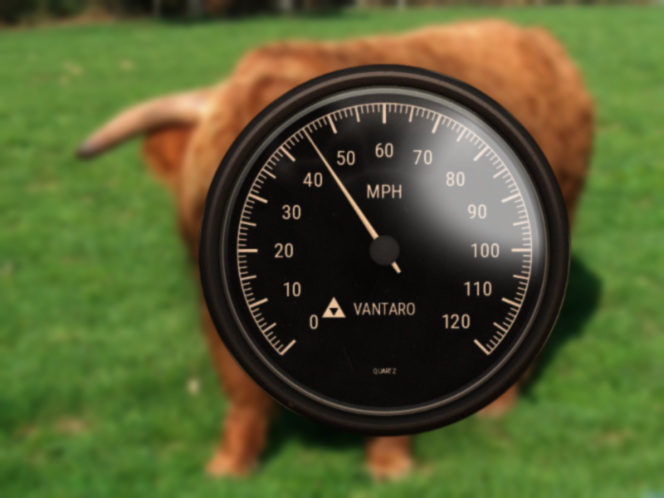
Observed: 45 mph
